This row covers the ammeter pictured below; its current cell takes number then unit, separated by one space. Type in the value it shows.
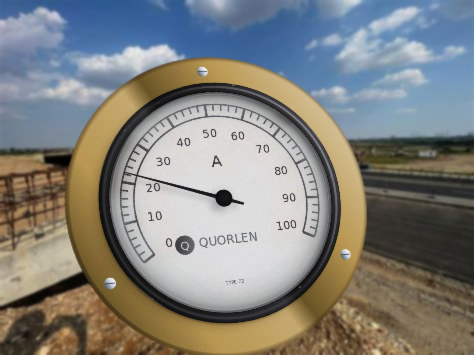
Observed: 22 A
